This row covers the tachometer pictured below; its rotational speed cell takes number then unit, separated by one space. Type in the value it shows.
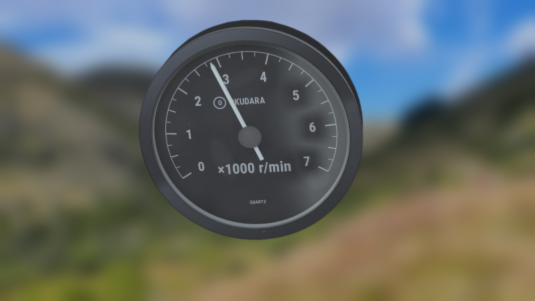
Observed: 2875 rpm
